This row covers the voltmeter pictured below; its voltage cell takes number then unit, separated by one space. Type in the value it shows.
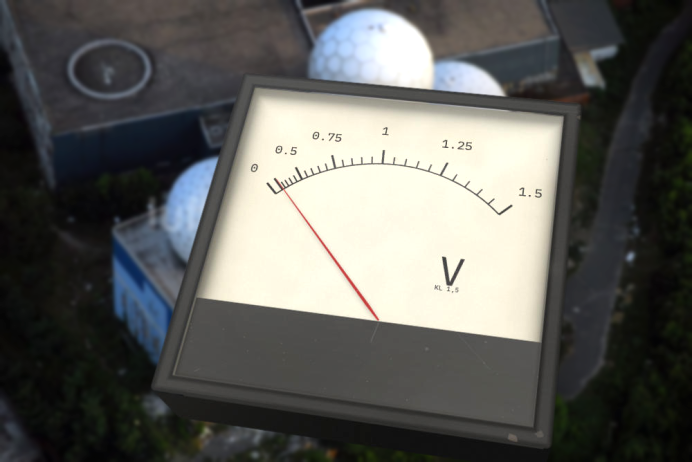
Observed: 0.25 V
